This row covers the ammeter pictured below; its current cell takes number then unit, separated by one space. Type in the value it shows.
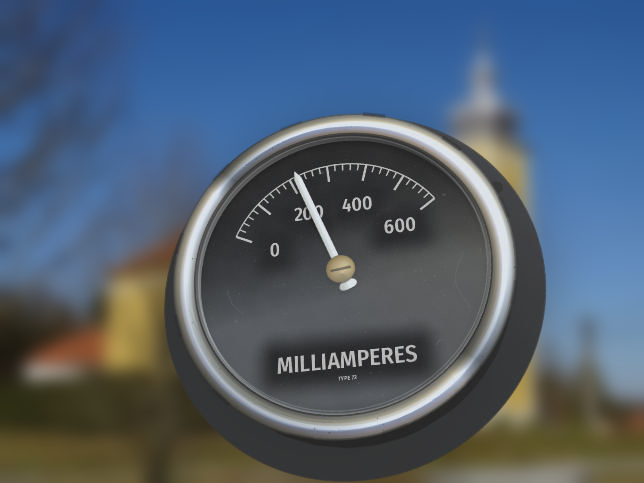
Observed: 220 mA
